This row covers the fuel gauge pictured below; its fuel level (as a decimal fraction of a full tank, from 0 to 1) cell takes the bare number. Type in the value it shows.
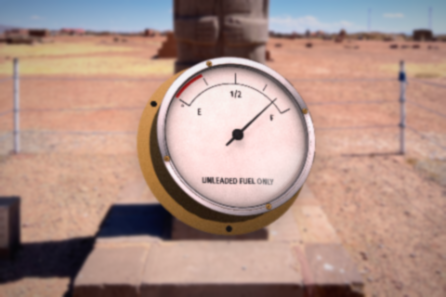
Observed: 0.875
